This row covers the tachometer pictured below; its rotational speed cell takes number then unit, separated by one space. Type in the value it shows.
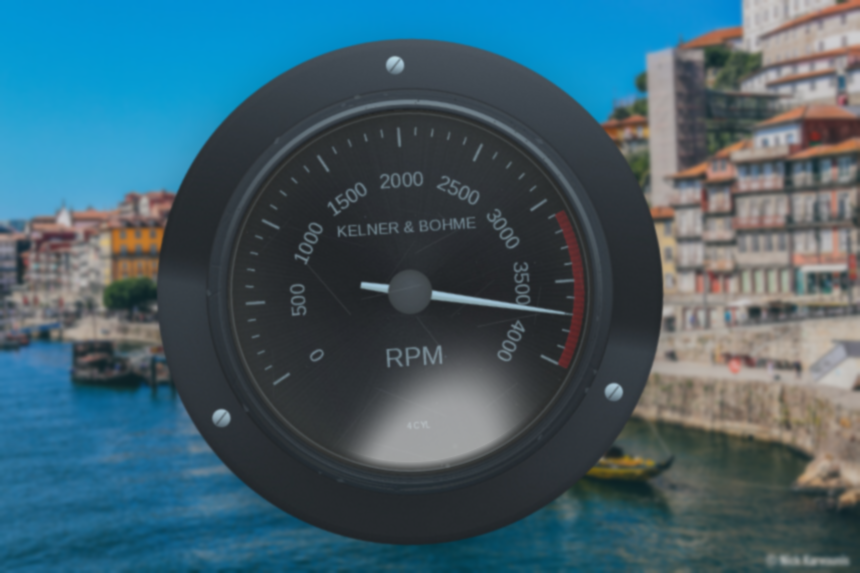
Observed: 3700 rpm
